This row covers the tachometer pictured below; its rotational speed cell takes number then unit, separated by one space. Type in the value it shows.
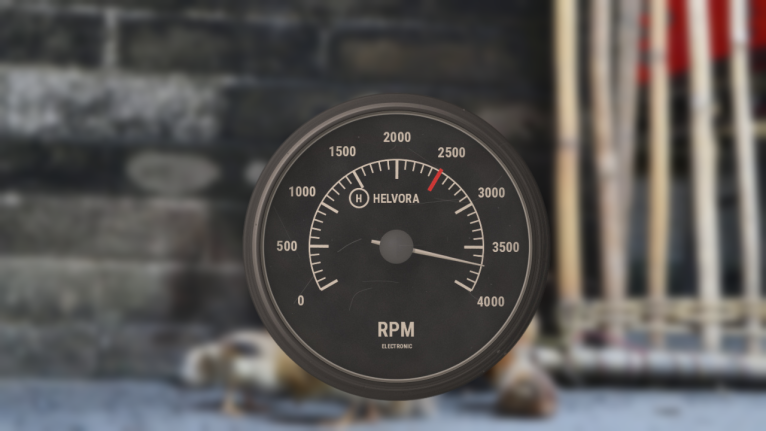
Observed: 3700 rpm
